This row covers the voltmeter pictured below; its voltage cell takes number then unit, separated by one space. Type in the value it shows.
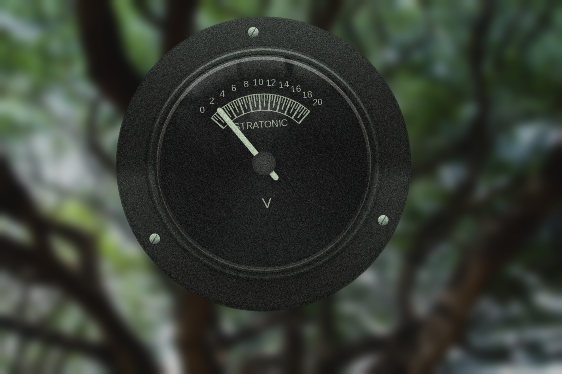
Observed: 2 V
